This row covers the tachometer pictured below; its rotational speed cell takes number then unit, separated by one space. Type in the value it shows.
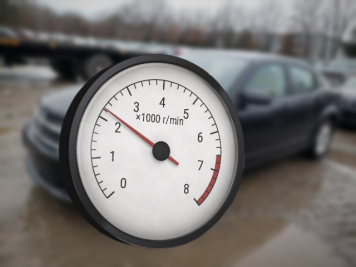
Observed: 2200 rpm
